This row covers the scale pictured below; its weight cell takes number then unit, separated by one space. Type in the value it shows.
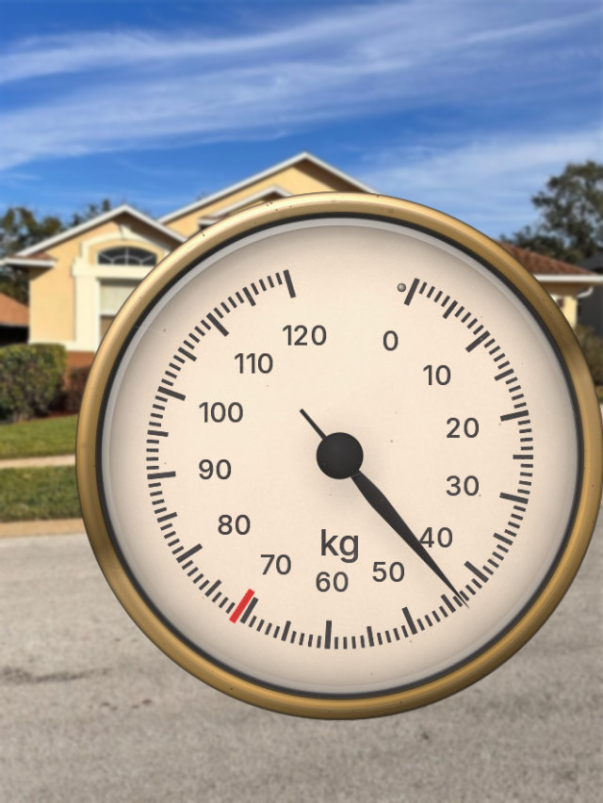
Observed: 43.5 kg
